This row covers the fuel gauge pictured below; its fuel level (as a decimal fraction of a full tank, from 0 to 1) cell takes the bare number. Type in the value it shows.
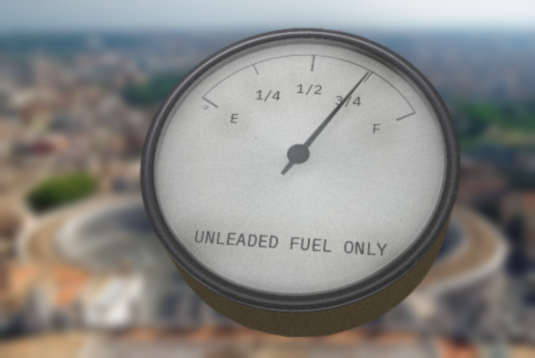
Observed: 0.75
